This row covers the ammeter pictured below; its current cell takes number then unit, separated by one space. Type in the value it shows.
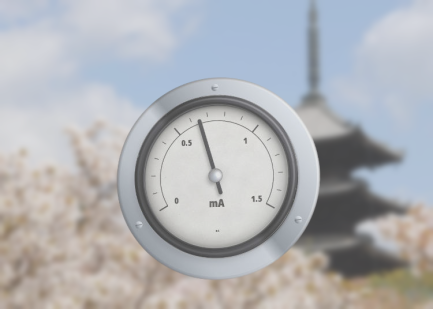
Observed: 0.65 mA
